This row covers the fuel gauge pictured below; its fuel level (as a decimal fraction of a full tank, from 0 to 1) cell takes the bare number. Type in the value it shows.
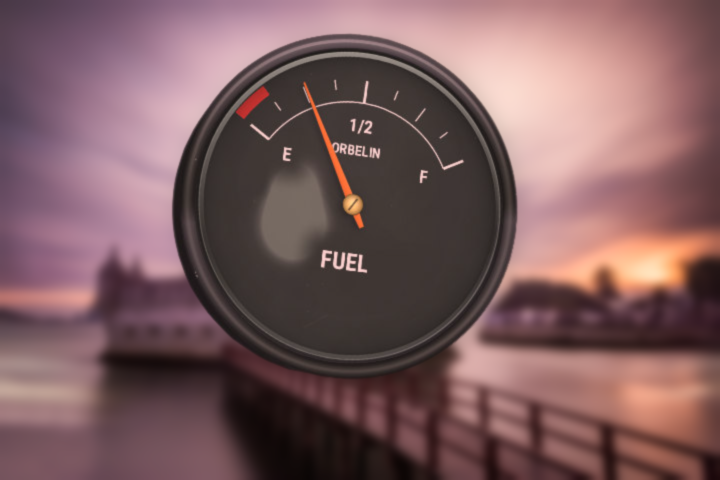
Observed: 0.25
